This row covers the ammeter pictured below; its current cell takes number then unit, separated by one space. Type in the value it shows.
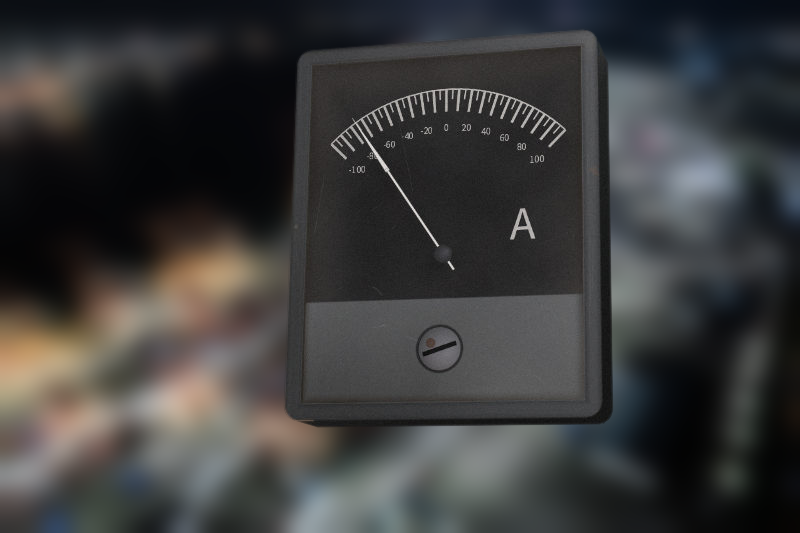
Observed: -75 A
